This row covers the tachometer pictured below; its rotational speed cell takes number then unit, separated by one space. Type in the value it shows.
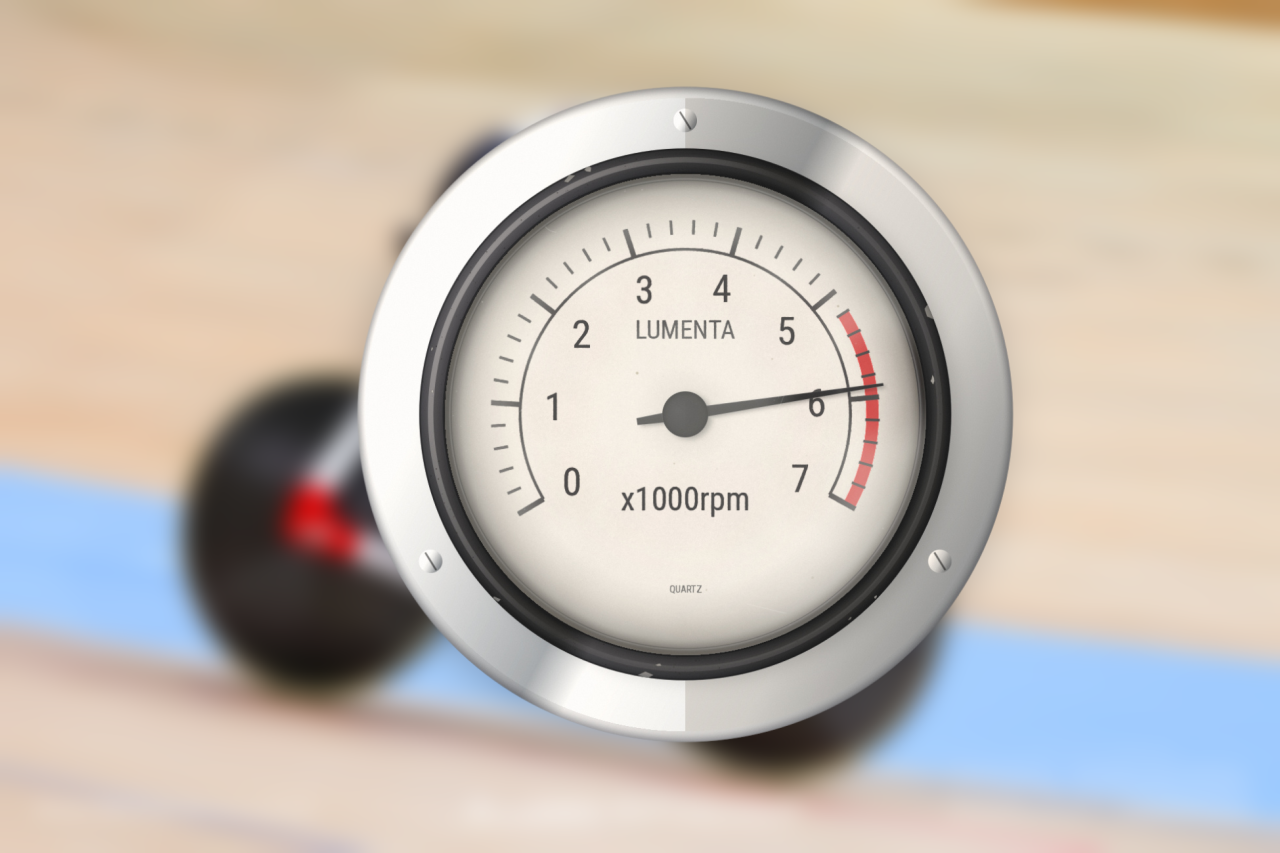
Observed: 5900 rpm
